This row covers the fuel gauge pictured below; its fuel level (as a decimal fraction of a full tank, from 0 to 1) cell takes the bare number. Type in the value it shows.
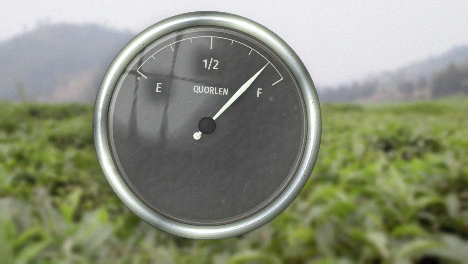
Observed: 0.875
